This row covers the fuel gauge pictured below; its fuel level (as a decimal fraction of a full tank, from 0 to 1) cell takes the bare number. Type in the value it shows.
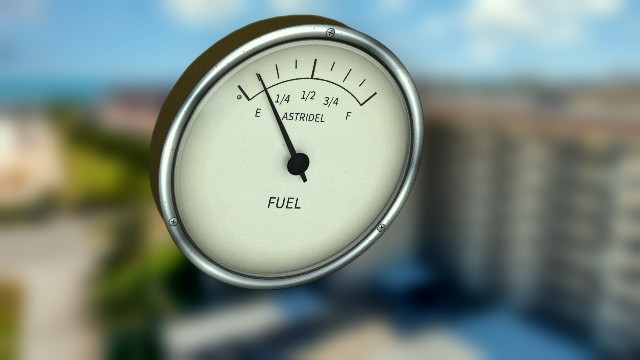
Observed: 0.125
